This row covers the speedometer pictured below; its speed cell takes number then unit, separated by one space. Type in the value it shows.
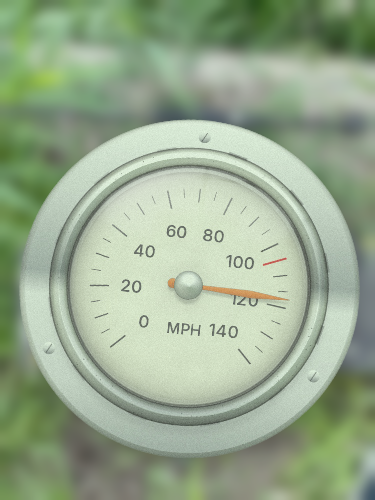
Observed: 117.5 mph
